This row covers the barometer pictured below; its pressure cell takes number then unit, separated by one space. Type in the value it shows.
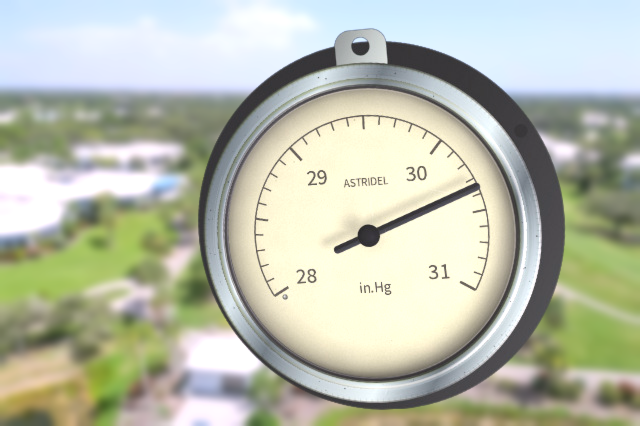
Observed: 30.35 inHg
